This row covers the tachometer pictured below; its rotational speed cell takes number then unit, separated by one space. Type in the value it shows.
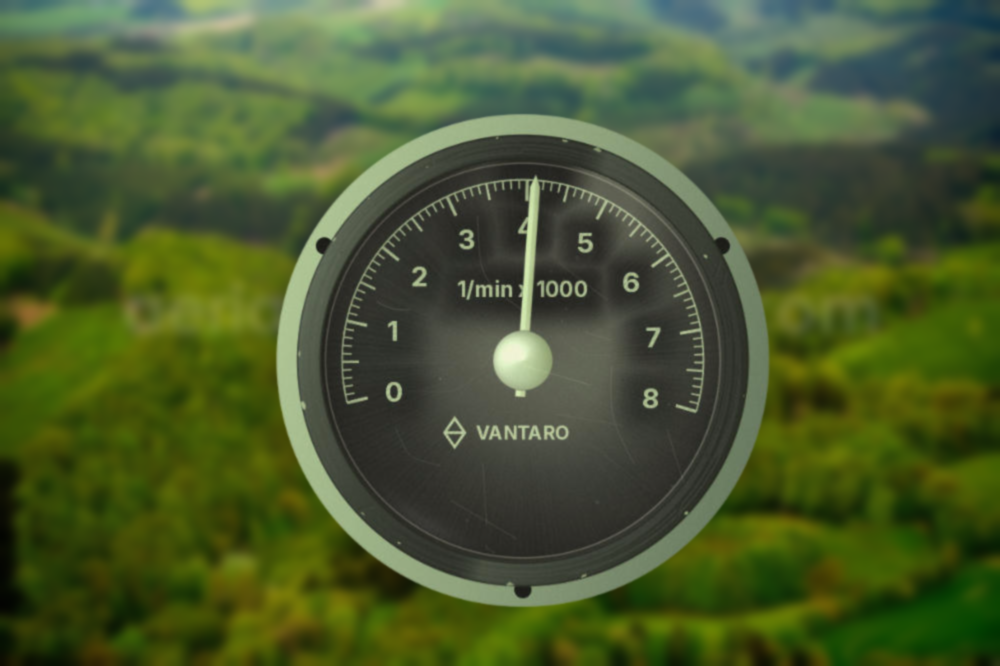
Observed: 4100 rpm
